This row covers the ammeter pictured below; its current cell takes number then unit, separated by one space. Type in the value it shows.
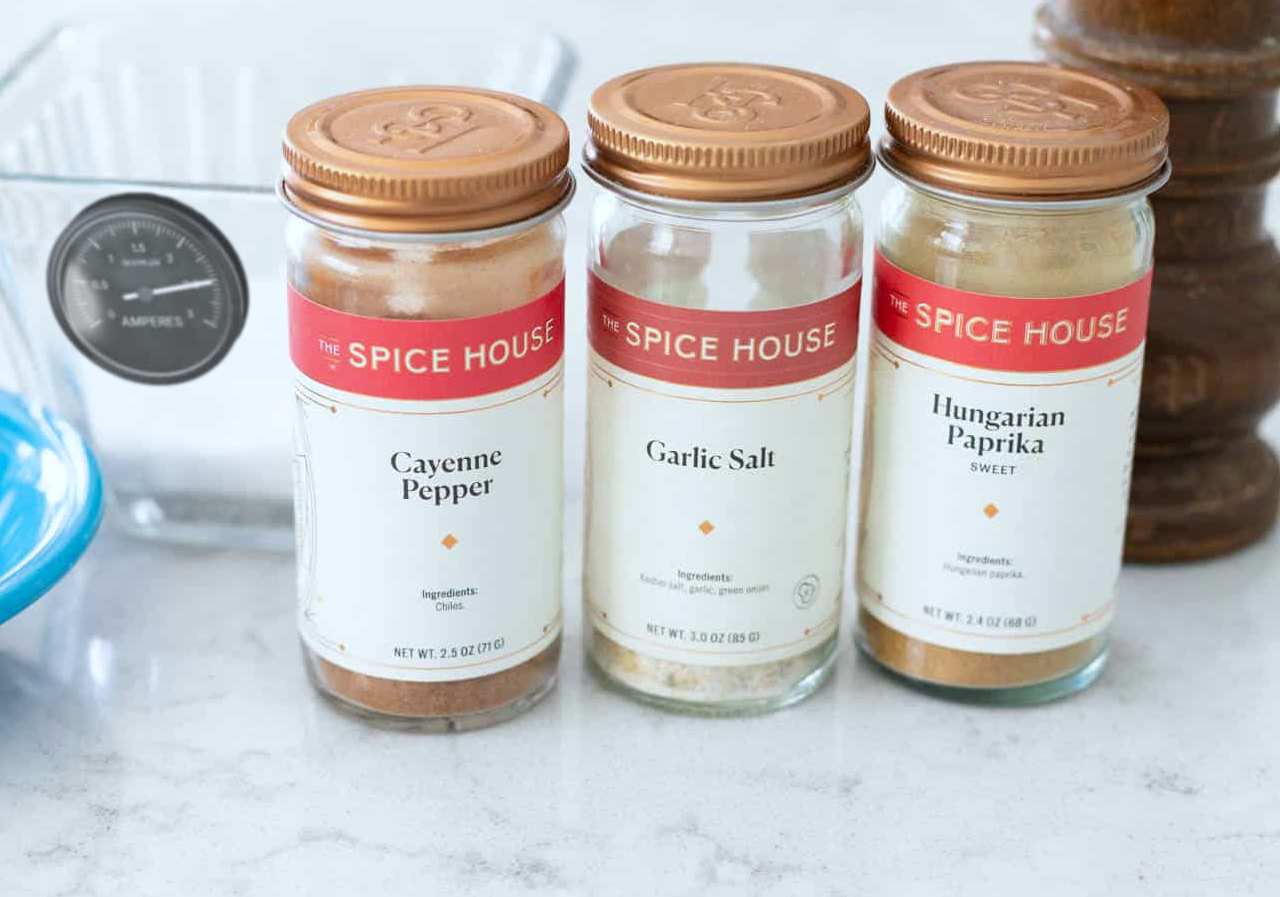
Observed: 2.5 A
